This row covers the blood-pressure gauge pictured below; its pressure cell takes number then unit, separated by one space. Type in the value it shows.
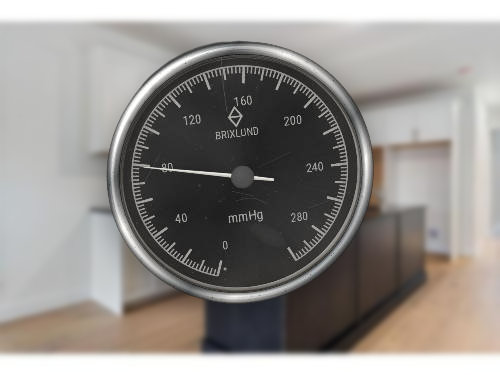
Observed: 80 mmHg
